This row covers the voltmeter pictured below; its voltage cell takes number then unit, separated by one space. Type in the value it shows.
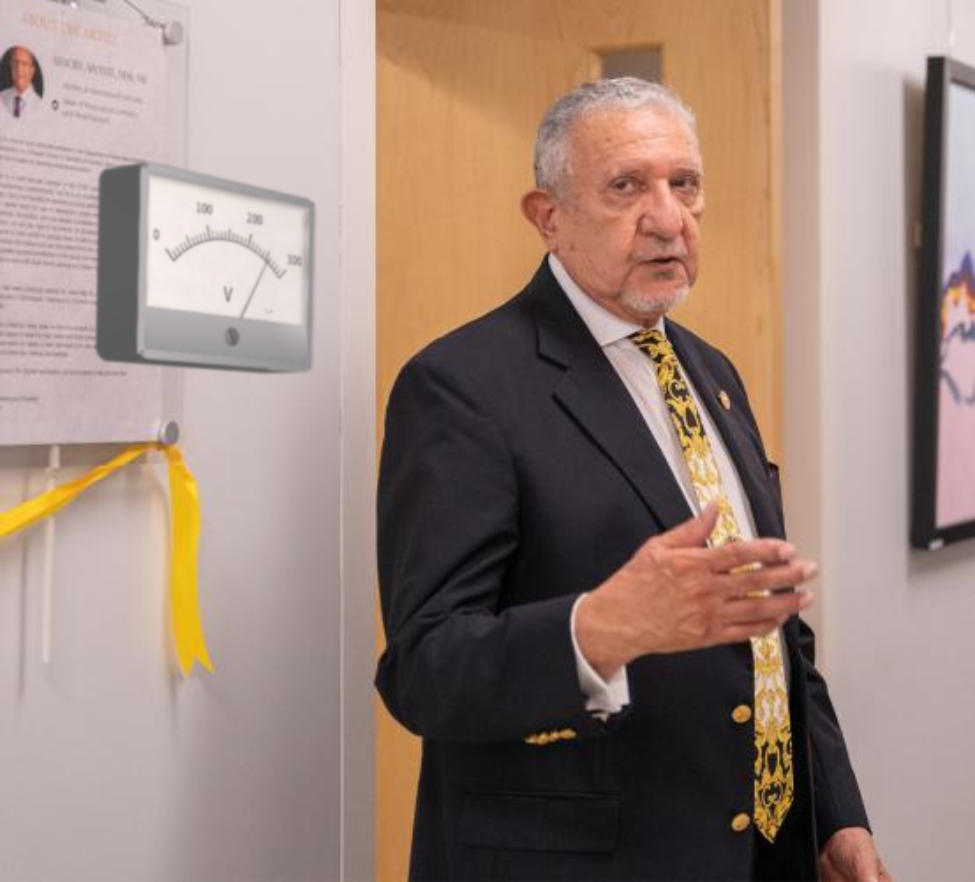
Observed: 250 V
